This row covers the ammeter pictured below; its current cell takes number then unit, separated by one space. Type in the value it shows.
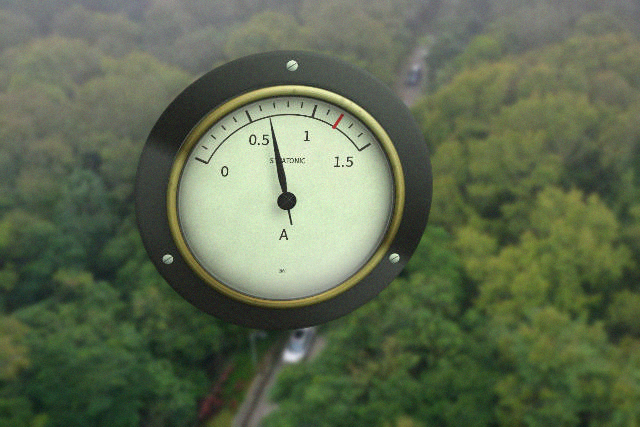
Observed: 0.65 A
